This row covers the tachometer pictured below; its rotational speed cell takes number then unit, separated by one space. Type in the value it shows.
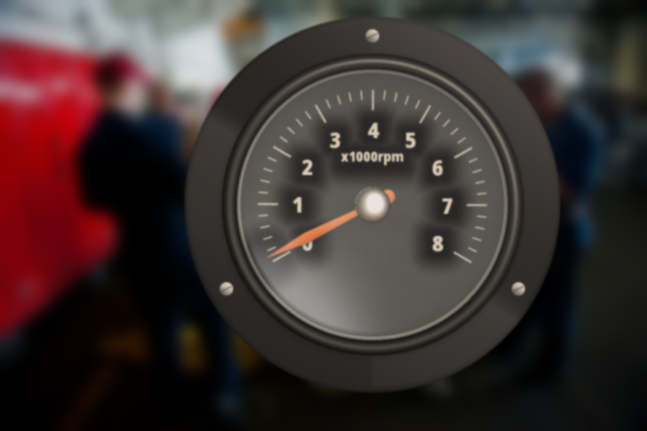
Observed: 100 rpm
